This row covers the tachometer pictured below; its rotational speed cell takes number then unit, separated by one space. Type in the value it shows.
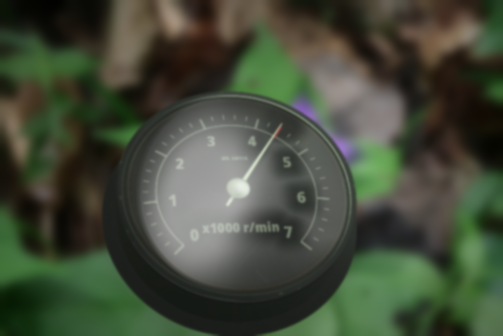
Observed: 4400 rpm
